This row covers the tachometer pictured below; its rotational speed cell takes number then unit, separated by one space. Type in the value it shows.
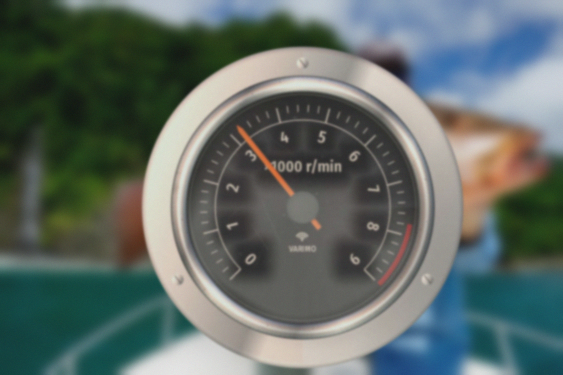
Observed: 3200 rpm
